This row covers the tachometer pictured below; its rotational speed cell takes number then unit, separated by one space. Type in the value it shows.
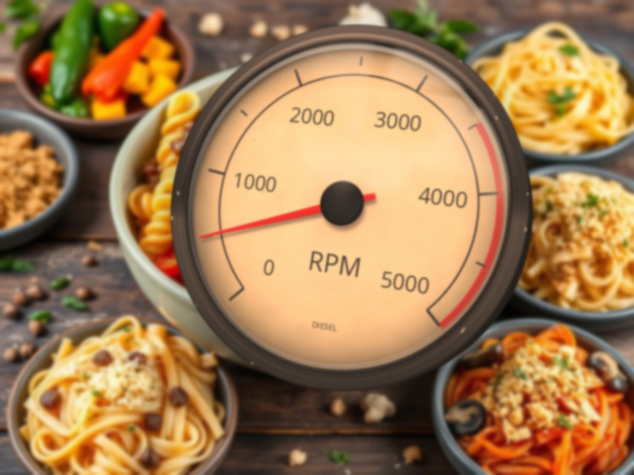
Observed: 500 rpm
